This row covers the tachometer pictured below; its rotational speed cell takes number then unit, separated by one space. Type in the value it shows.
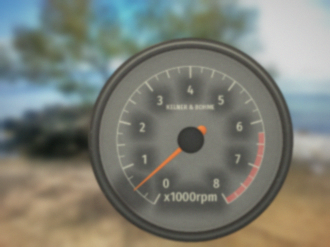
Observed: 500 rpm
